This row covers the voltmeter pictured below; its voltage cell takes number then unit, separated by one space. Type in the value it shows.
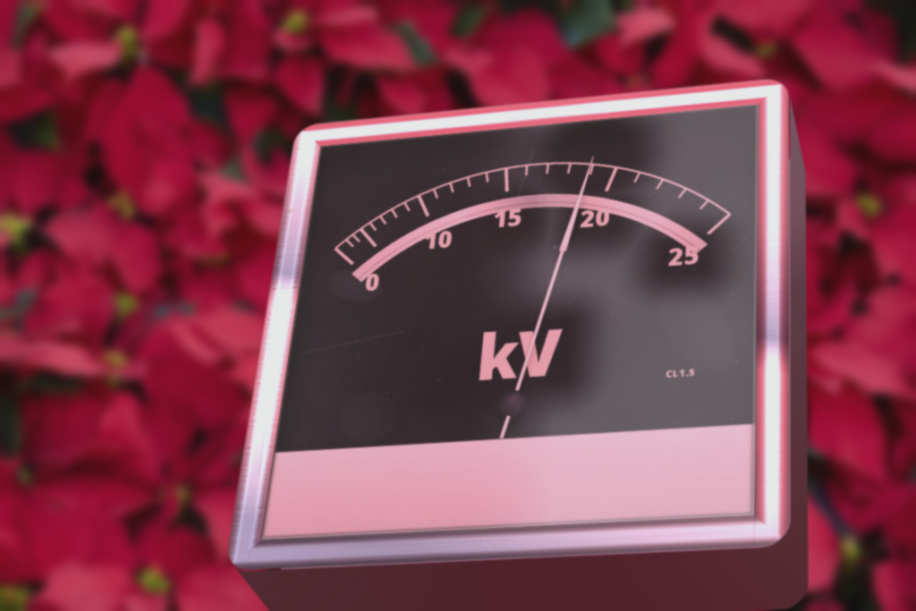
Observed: 19 kV
